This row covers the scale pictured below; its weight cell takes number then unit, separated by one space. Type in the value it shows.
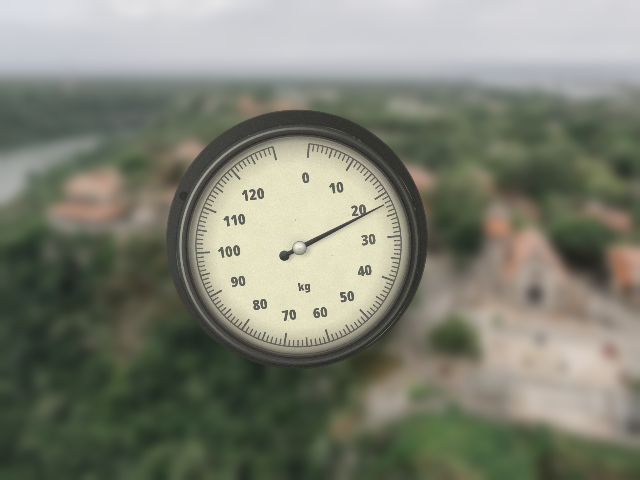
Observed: 22 kg
